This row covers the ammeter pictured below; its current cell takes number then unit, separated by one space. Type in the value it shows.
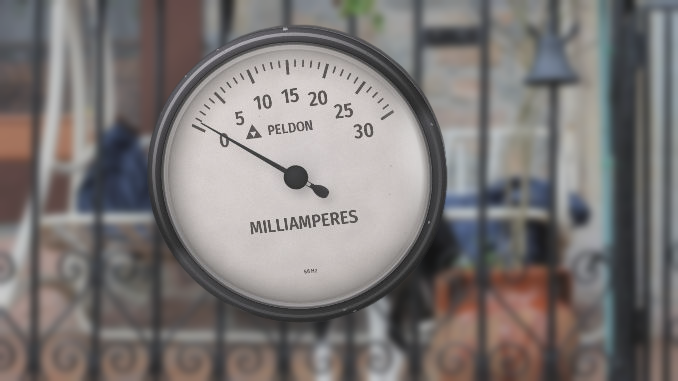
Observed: 1 mA
